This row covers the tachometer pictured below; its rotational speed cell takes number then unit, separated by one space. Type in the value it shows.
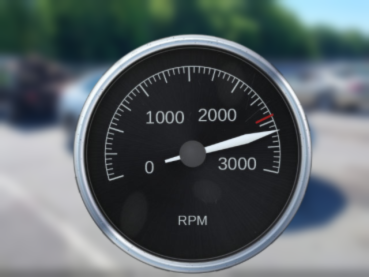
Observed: 2600 rpm
